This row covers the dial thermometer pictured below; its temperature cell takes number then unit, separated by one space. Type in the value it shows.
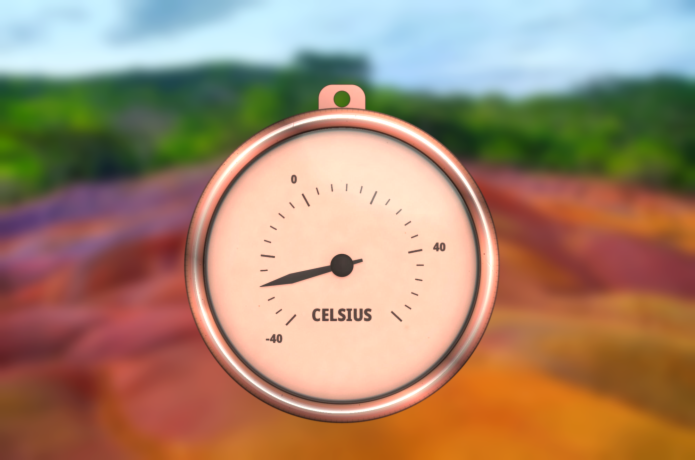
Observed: -28 °C
